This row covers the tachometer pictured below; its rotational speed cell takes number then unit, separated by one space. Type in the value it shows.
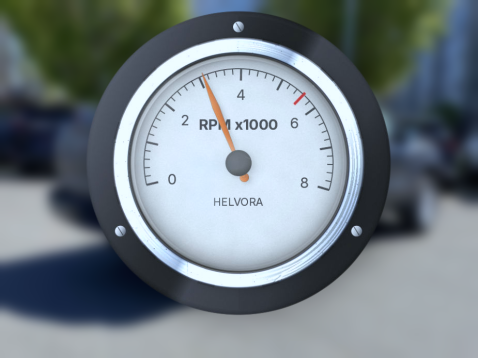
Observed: 3100 rpm
